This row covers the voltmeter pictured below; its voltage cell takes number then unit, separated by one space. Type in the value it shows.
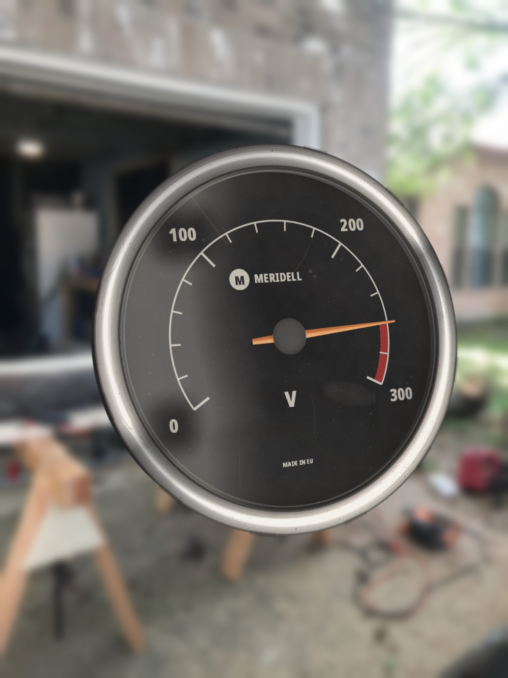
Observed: 260 V
